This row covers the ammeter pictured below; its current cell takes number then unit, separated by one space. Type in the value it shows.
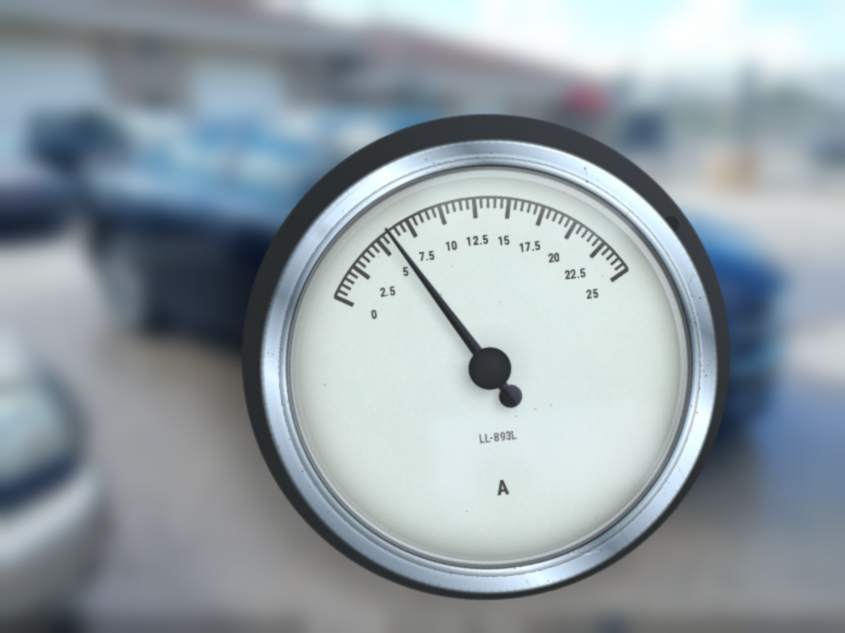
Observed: 6 A
